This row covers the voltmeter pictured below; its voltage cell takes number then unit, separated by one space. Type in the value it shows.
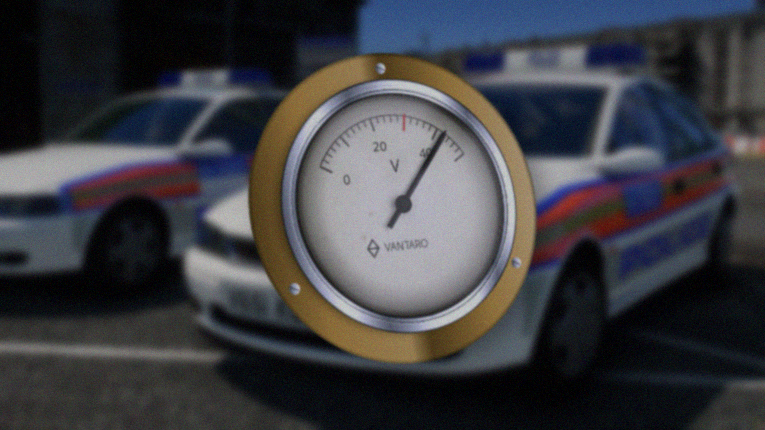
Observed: 42 V
